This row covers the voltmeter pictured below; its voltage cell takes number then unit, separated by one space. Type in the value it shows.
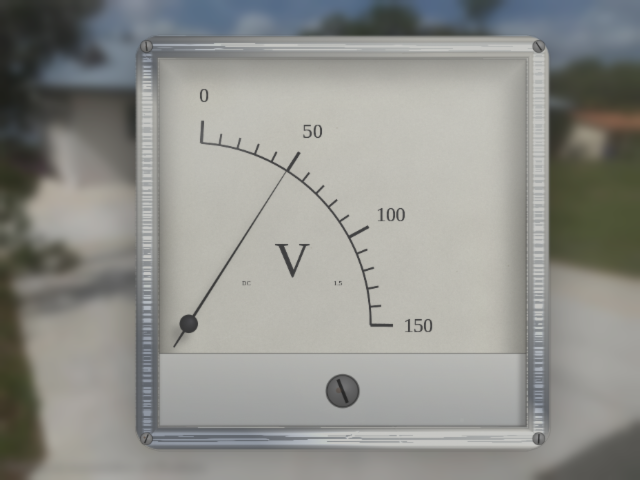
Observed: 50 V
